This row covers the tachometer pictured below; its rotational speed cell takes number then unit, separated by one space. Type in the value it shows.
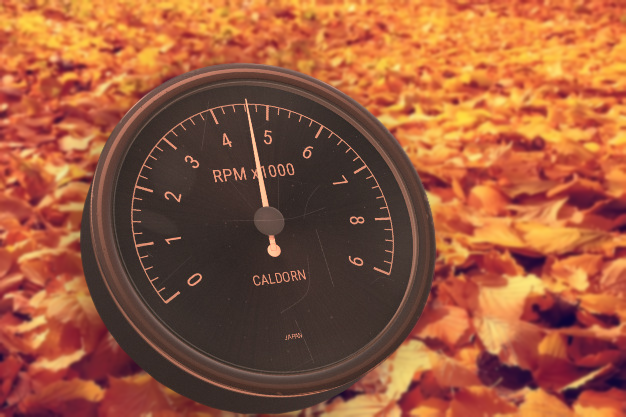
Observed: 4600 rpm
